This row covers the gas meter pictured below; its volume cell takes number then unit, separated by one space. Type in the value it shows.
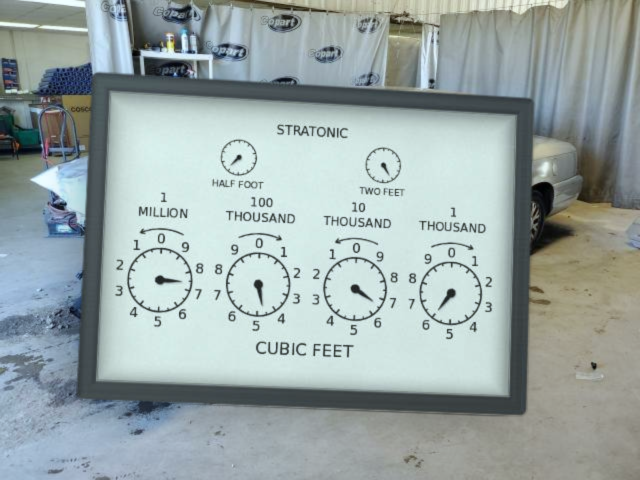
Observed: 746600 ft³
